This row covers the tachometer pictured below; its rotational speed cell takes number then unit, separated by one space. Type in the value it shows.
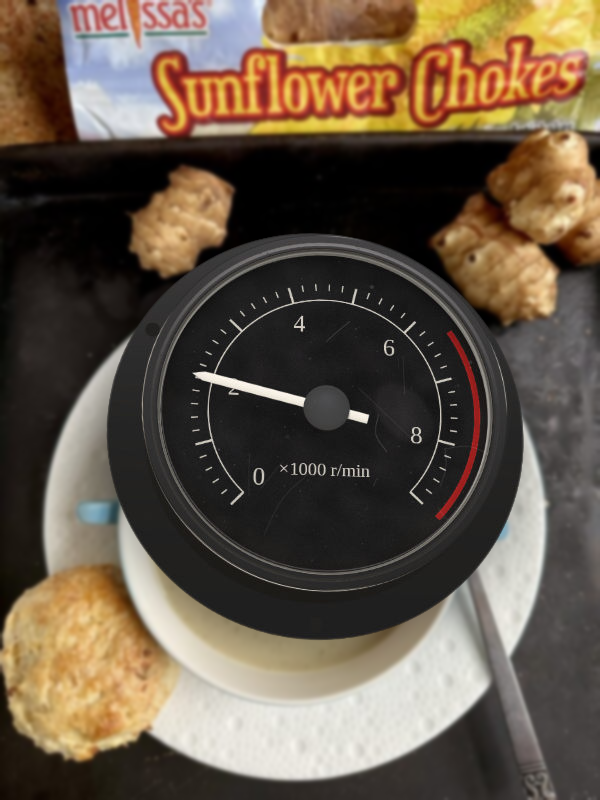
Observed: 2000 rpm
